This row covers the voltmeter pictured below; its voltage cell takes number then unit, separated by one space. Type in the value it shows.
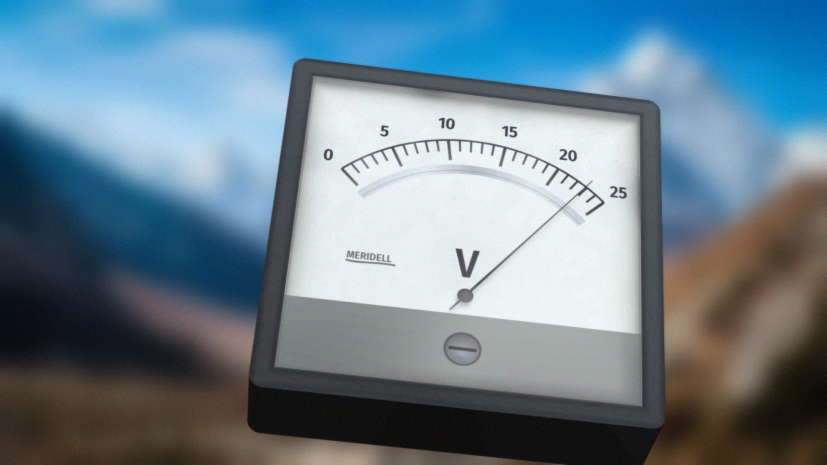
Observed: 23 V
